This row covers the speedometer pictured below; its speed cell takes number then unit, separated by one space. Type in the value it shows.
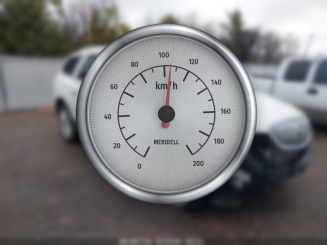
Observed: 105 km/h
